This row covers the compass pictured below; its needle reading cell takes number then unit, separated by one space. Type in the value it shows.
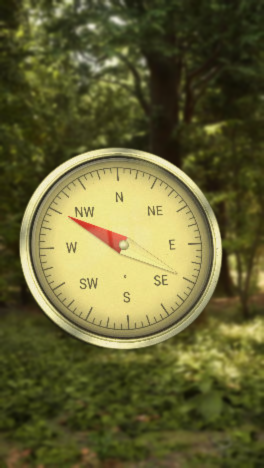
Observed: 300 °
